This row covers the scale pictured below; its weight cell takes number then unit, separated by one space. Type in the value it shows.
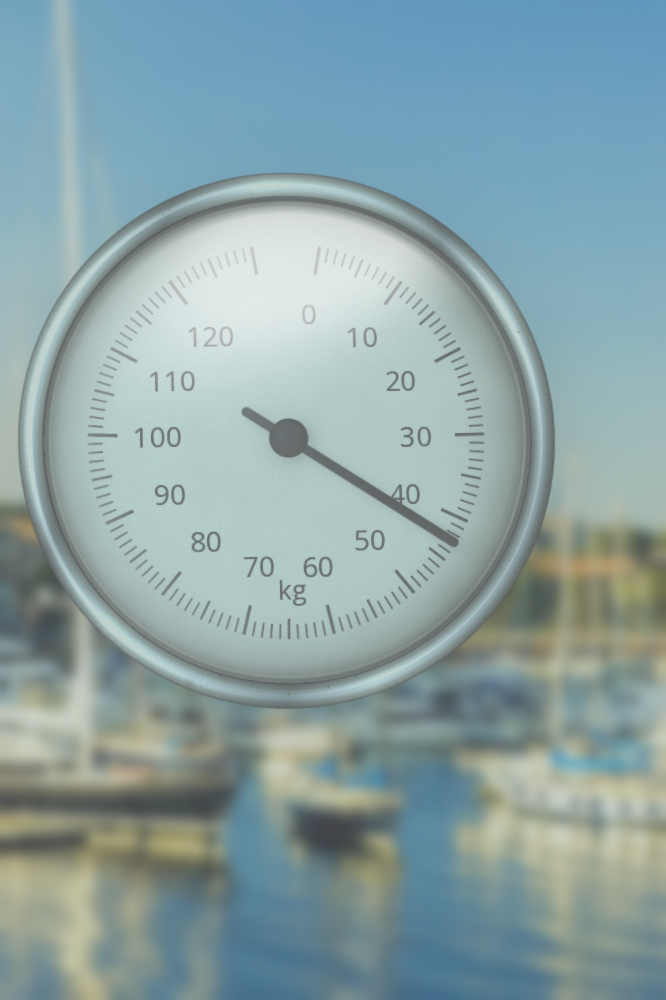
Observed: 43 kg
